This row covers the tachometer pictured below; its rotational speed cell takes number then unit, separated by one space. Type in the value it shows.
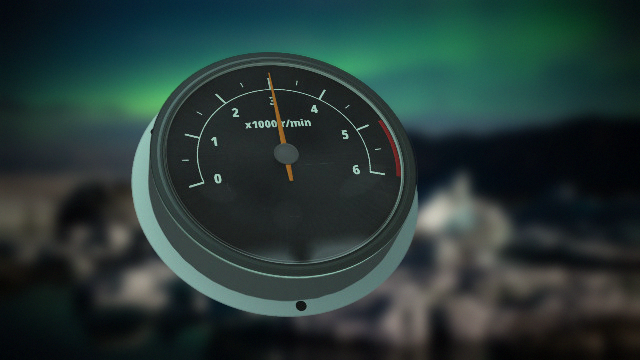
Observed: 3000 rpm
